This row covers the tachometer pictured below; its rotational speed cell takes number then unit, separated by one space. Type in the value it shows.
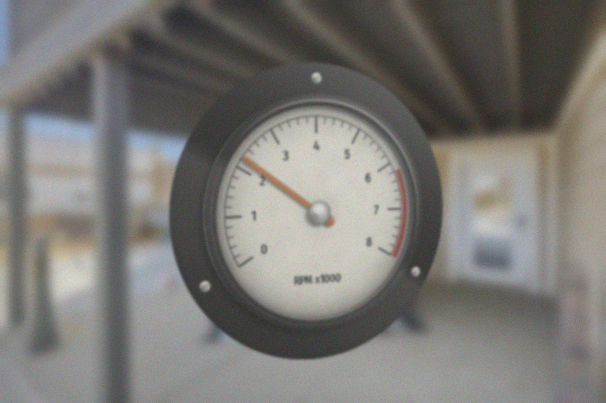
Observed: 2200 rpm
